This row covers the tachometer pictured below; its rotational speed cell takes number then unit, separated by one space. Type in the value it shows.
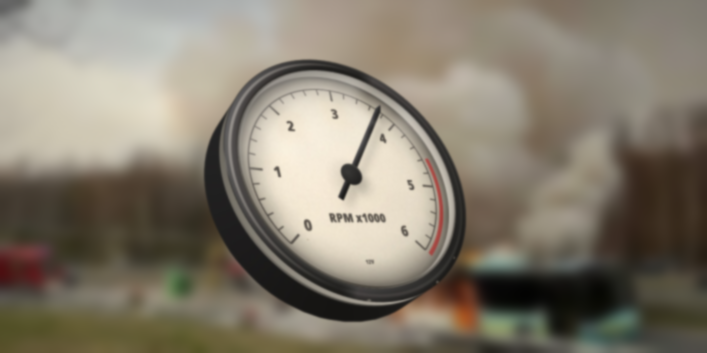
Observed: 3700 rpm
